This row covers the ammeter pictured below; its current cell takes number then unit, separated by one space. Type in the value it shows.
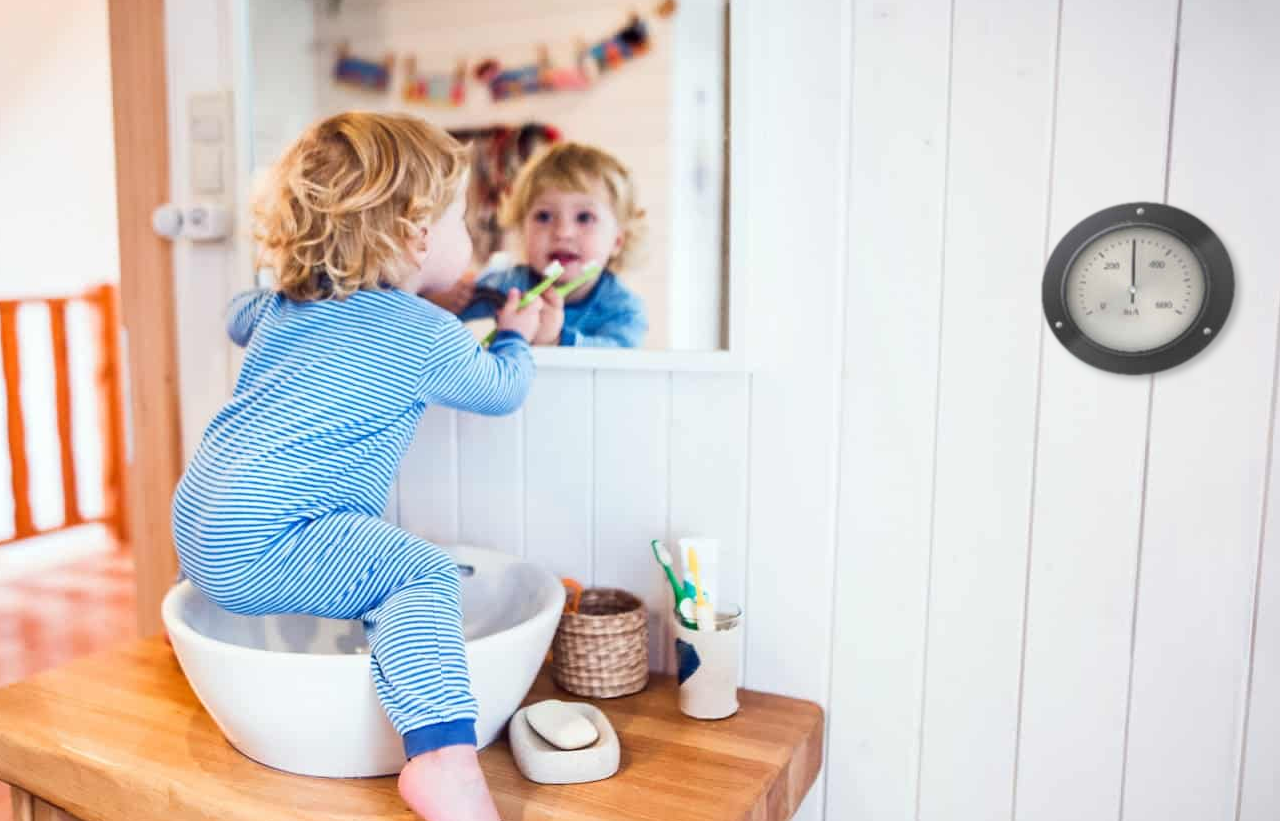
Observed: 300 mA
